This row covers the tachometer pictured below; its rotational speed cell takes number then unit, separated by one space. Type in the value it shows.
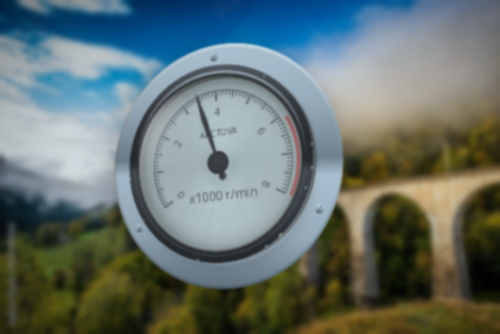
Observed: 3500 rpm
